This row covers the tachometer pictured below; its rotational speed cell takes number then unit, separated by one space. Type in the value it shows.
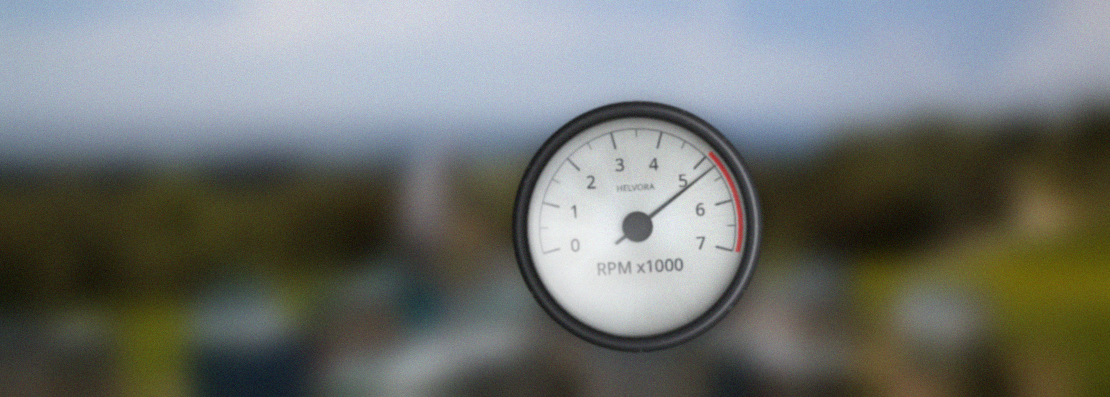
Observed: 5250 rpm
